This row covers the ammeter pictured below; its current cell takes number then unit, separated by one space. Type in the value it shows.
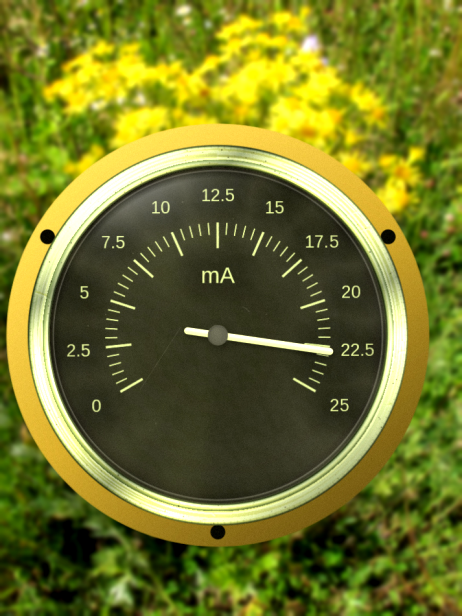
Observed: 22.75 mA
